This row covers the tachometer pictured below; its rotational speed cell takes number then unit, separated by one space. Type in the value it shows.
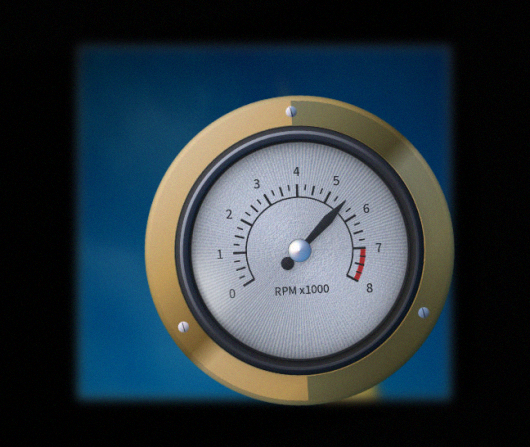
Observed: 5500 rpm
